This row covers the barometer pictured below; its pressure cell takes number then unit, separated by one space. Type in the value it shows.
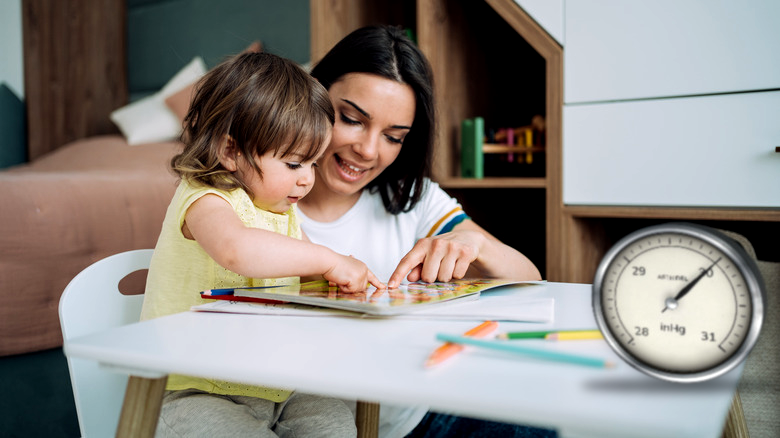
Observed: 30 inHg
